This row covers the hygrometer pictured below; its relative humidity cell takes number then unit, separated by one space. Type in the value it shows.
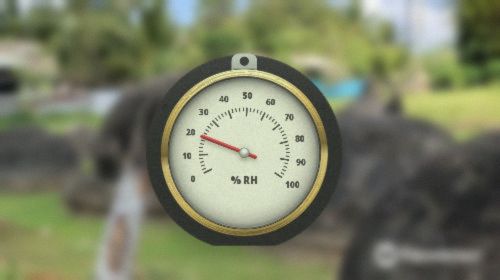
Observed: 20 %
